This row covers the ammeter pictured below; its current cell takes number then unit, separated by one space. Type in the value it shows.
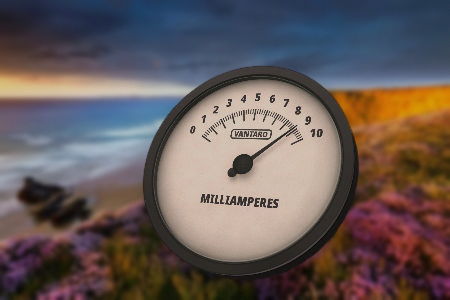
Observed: 9 mA
